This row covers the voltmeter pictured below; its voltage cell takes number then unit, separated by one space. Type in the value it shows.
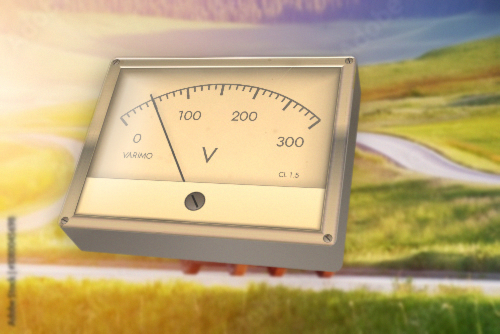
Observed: 50 V
